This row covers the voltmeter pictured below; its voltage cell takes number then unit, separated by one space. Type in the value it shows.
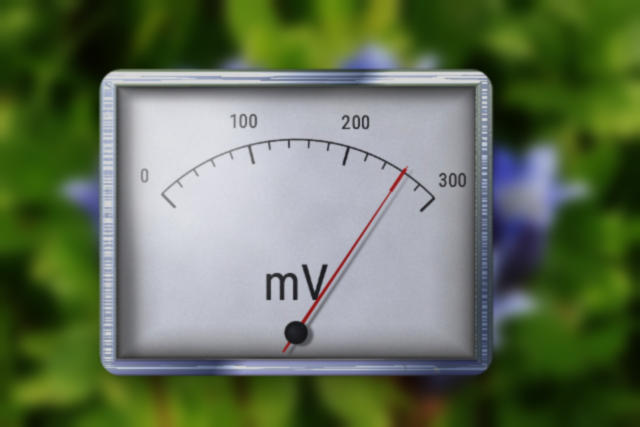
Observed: 260 mV
